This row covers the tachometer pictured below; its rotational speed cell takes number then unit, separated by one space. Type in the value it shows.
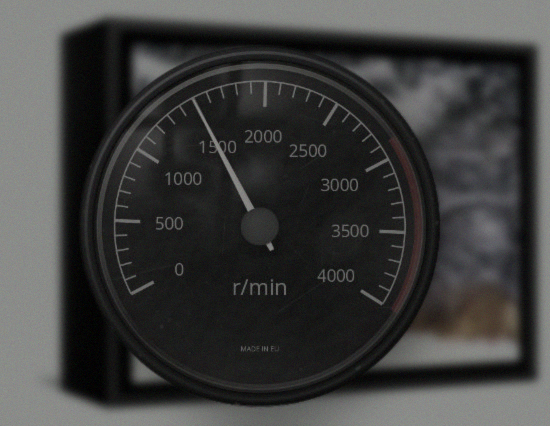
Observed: 1500 rpm
